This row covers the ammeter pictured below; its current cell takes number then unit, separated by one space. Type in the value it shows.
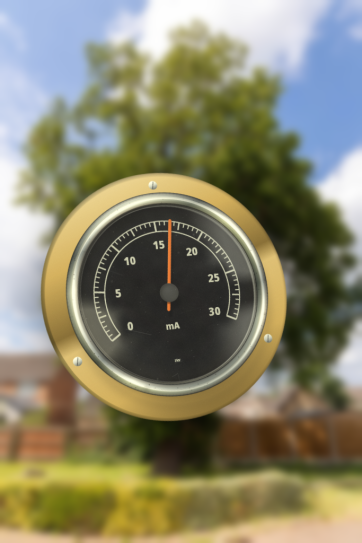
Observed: 16.5 mA
